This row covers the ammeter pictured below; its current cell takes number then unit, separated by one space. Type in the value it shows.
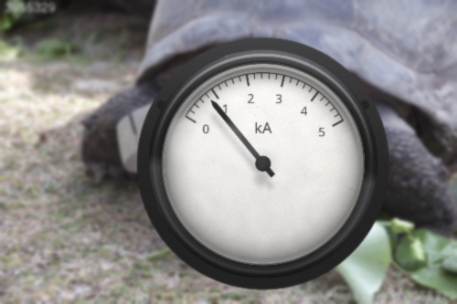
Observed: 0.8 kA
